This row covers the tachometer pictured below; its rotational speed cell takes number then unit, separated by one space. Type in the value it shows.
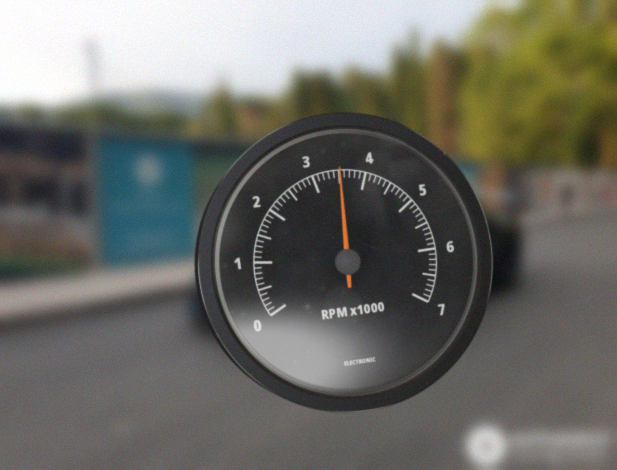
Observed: 3500 rpm
